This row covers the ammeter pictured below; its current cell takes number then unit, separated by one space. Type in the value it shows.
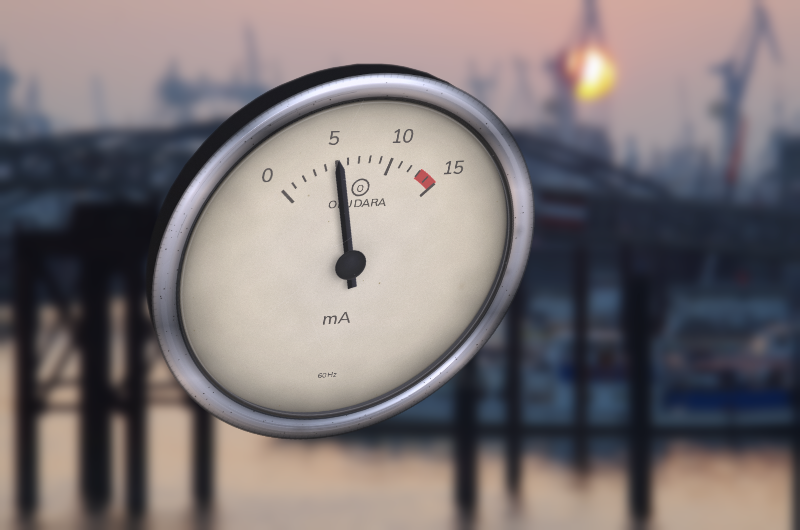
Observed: 5 mA
